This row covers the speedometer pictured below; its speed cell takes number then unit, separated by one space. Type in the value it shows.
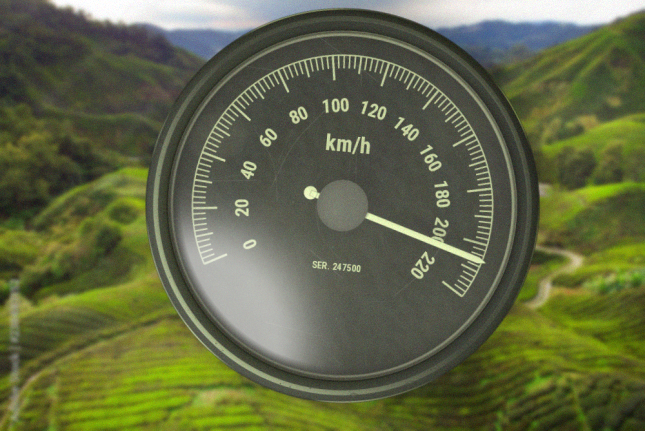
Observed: 206 km/h
